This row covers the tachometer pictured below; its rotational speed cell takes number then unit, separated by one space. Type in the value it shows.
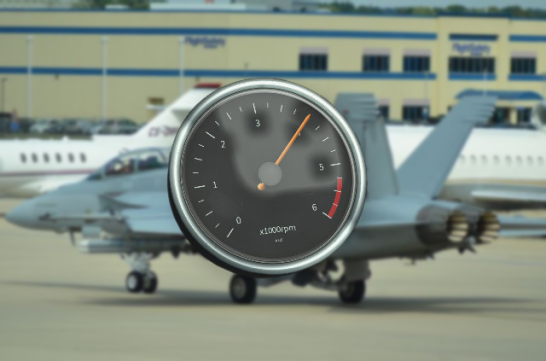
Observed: 4000 rpm
